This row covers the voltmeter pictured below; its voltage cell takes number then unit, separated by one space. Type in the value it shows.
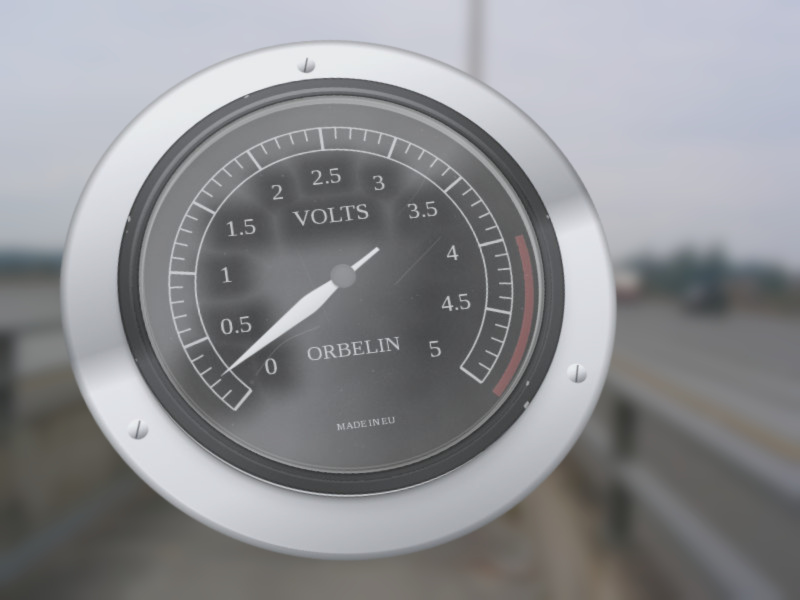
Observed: 0.2 V
